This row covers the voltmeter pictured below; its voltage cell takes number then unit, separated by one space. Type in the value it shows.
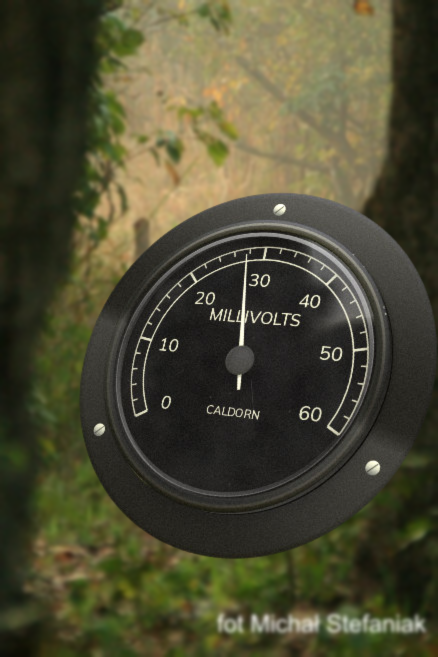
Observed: 28 mV
